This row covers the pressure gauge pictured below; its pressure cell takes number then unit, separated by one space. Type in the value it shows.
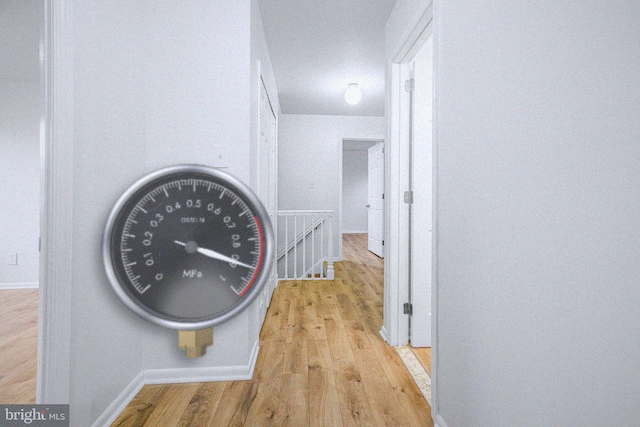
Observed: 0.9 MPa
